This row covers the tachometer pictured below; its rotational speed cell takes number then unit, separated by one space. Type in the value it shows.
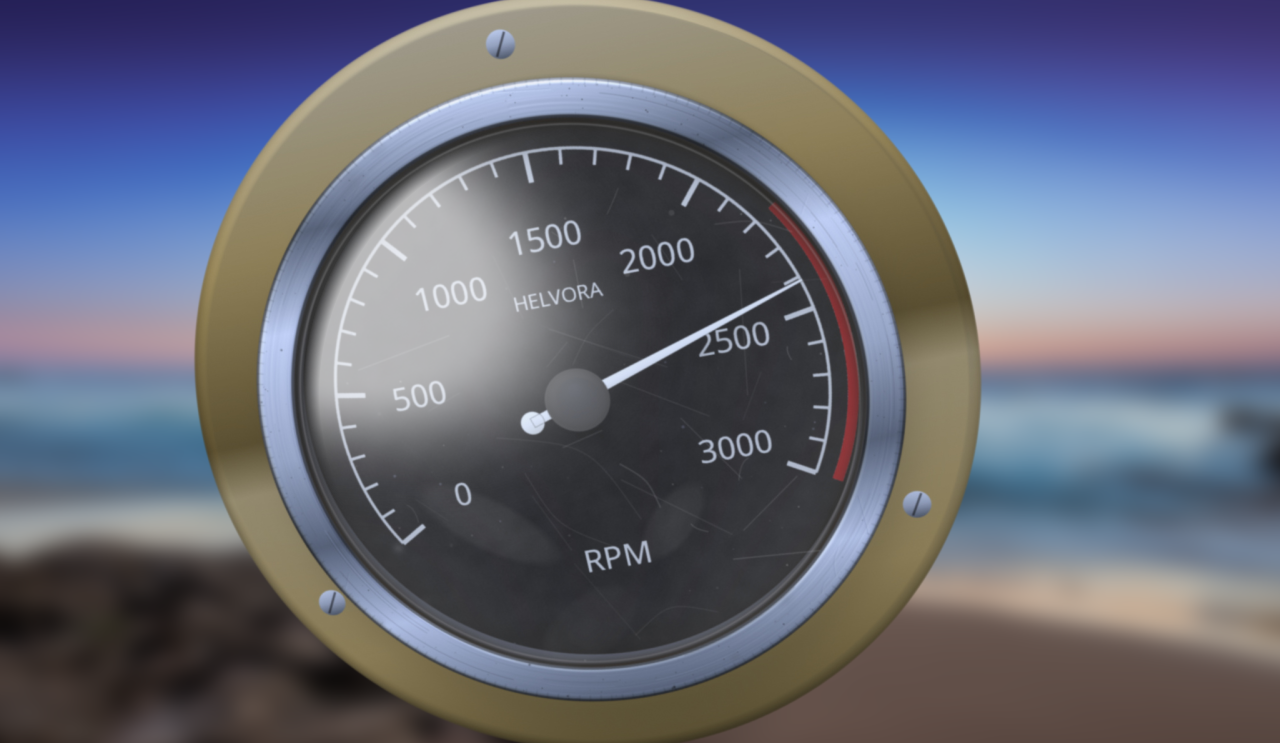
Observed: 2400 rpm
